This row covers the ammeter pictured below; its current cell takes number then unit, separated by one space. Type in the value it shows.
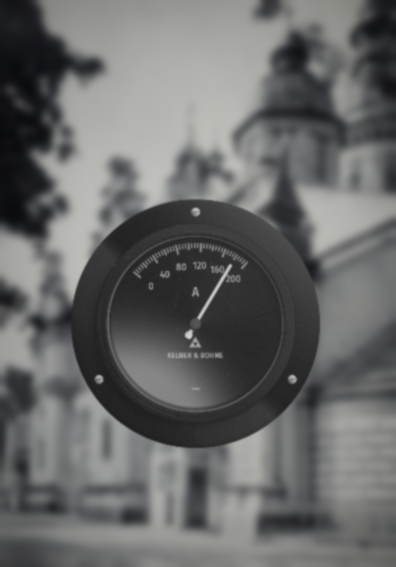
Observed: 180 A
